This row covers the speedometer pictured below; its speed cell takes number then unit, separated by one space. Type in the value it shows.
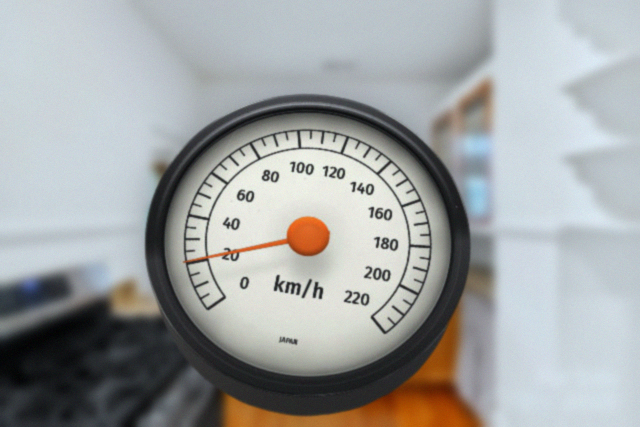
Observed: 20 km/h
